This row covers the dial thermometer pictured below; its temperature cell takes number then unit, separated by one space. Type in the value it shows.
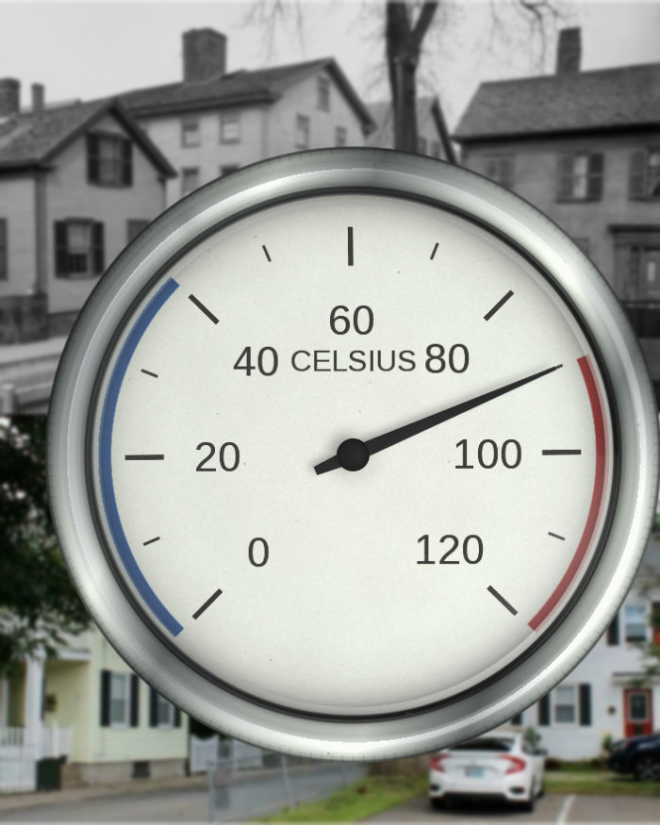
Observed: 90 °C
